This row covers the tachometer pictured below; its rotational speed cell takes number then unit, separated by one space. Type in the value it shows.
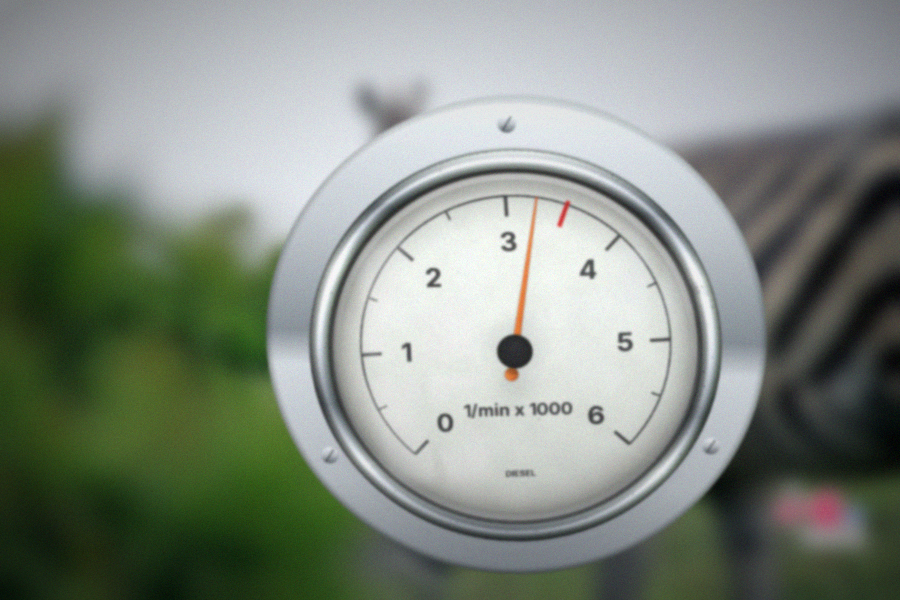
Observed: 3250 rpm
